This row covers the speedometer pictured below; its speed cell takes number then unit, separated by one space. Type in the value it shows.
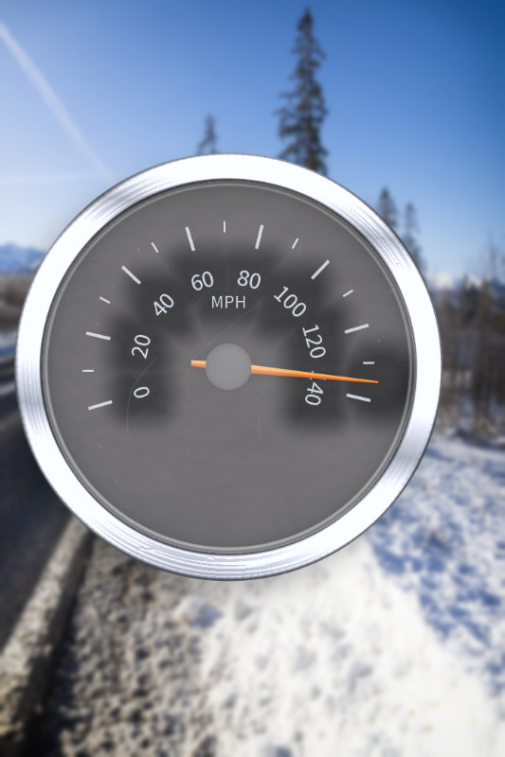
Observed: 135 mph
